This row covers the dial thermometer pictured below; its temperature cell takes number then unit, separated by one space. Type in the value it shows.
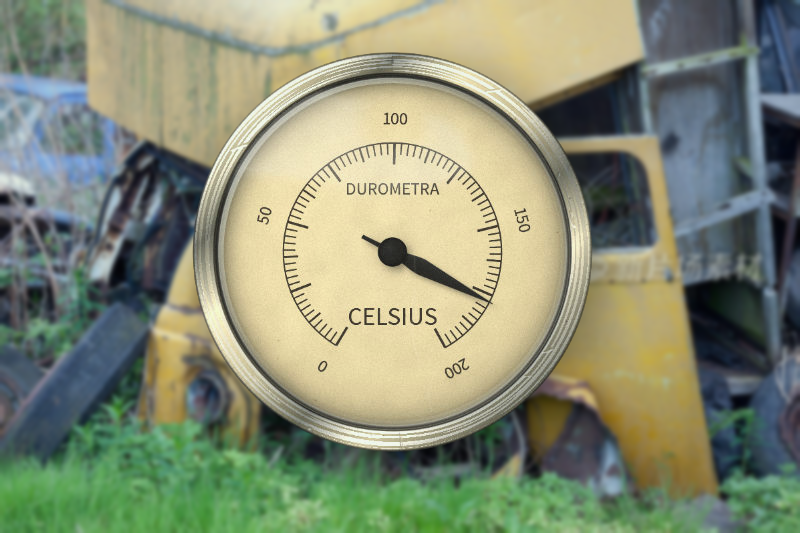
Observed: 177.5 °C
